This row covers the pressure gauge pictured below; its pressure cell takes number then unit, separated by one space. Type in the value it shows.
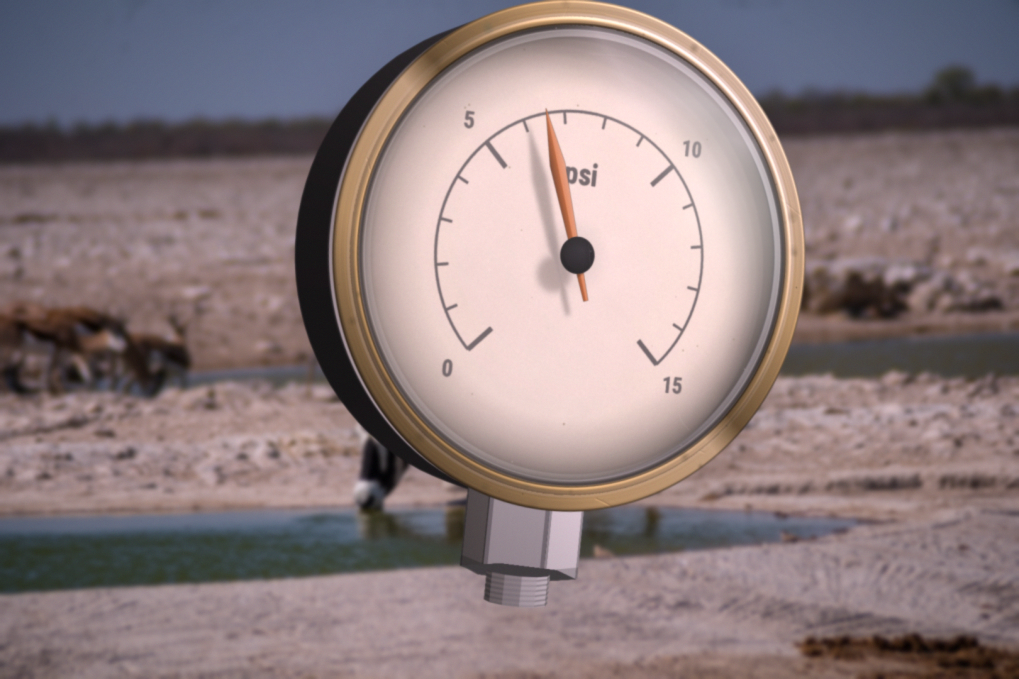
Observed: 6.5 psi
